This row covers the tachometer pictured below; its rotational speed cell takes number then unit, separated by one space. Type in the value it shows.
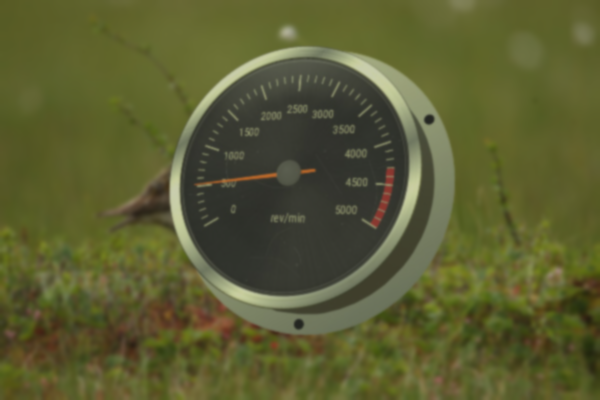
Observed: 500 rpm
